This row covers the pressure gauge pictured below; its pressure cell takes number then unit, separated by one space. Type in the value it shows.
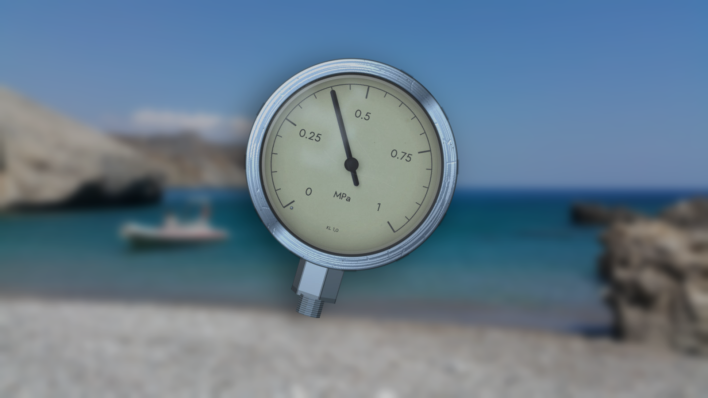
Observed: 0.4 MPa
